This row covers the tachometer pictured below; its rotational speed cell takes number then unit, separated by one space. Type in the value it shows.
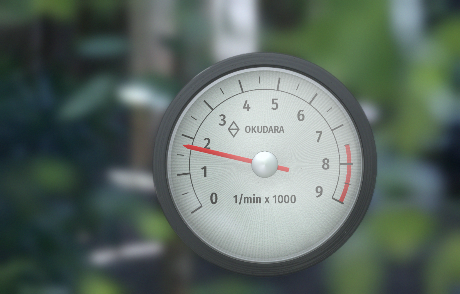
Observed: 1750 rpm
